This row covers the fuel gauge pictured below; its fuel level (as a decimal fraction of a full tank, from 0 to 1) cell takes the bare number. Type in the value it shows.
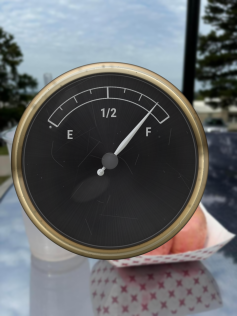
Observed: 0.875
